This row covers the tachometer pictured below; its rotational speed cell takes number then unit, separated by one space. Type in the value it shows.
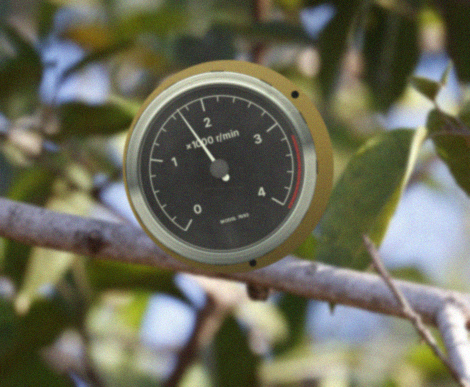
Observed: 1700 rpm
